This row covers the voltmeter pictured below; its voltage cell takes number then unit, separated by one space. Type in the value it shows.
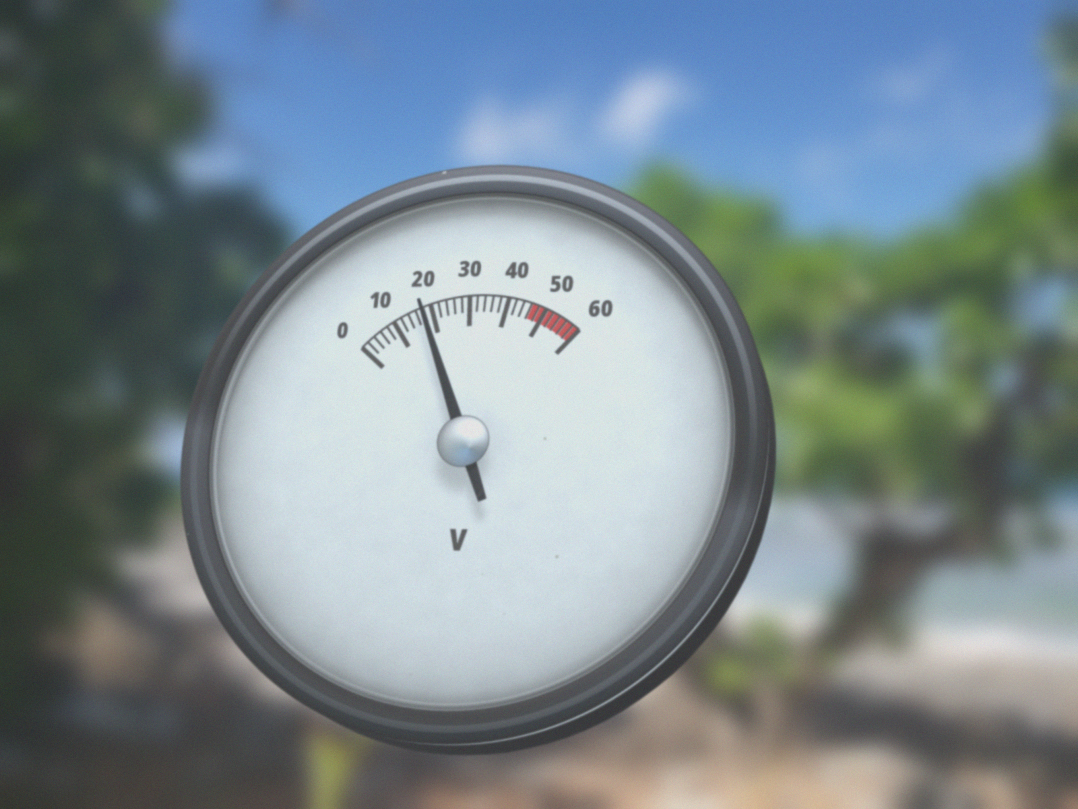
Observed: 18 V
